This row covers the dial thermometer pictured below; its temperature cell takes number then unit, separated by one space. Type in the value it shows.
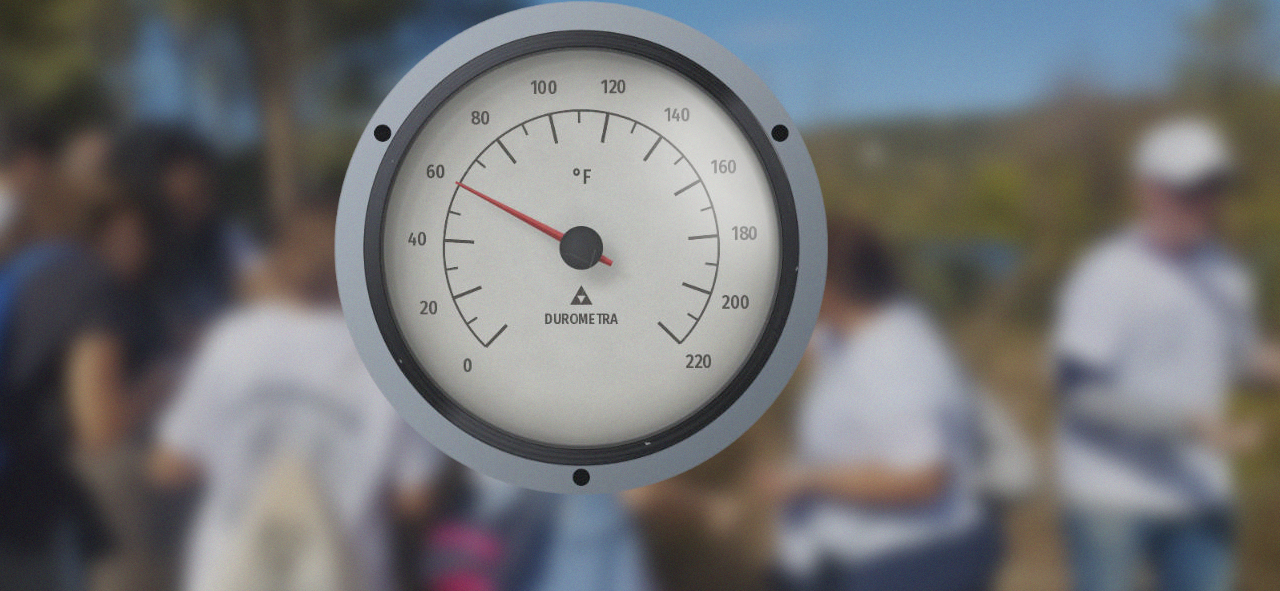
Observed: 60 °F
